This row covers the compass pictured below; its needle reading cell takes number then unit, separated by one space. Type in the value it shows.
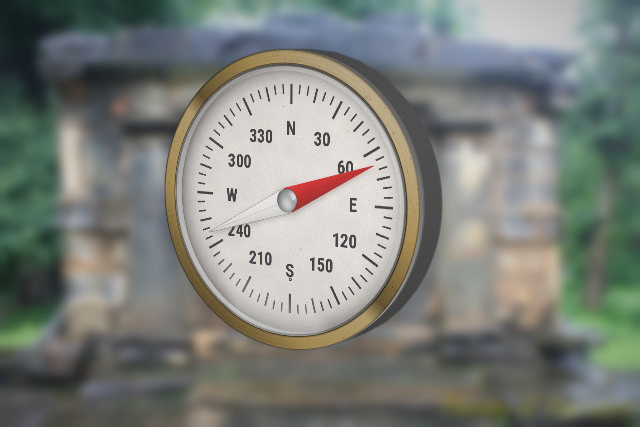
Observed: 67.5 °
